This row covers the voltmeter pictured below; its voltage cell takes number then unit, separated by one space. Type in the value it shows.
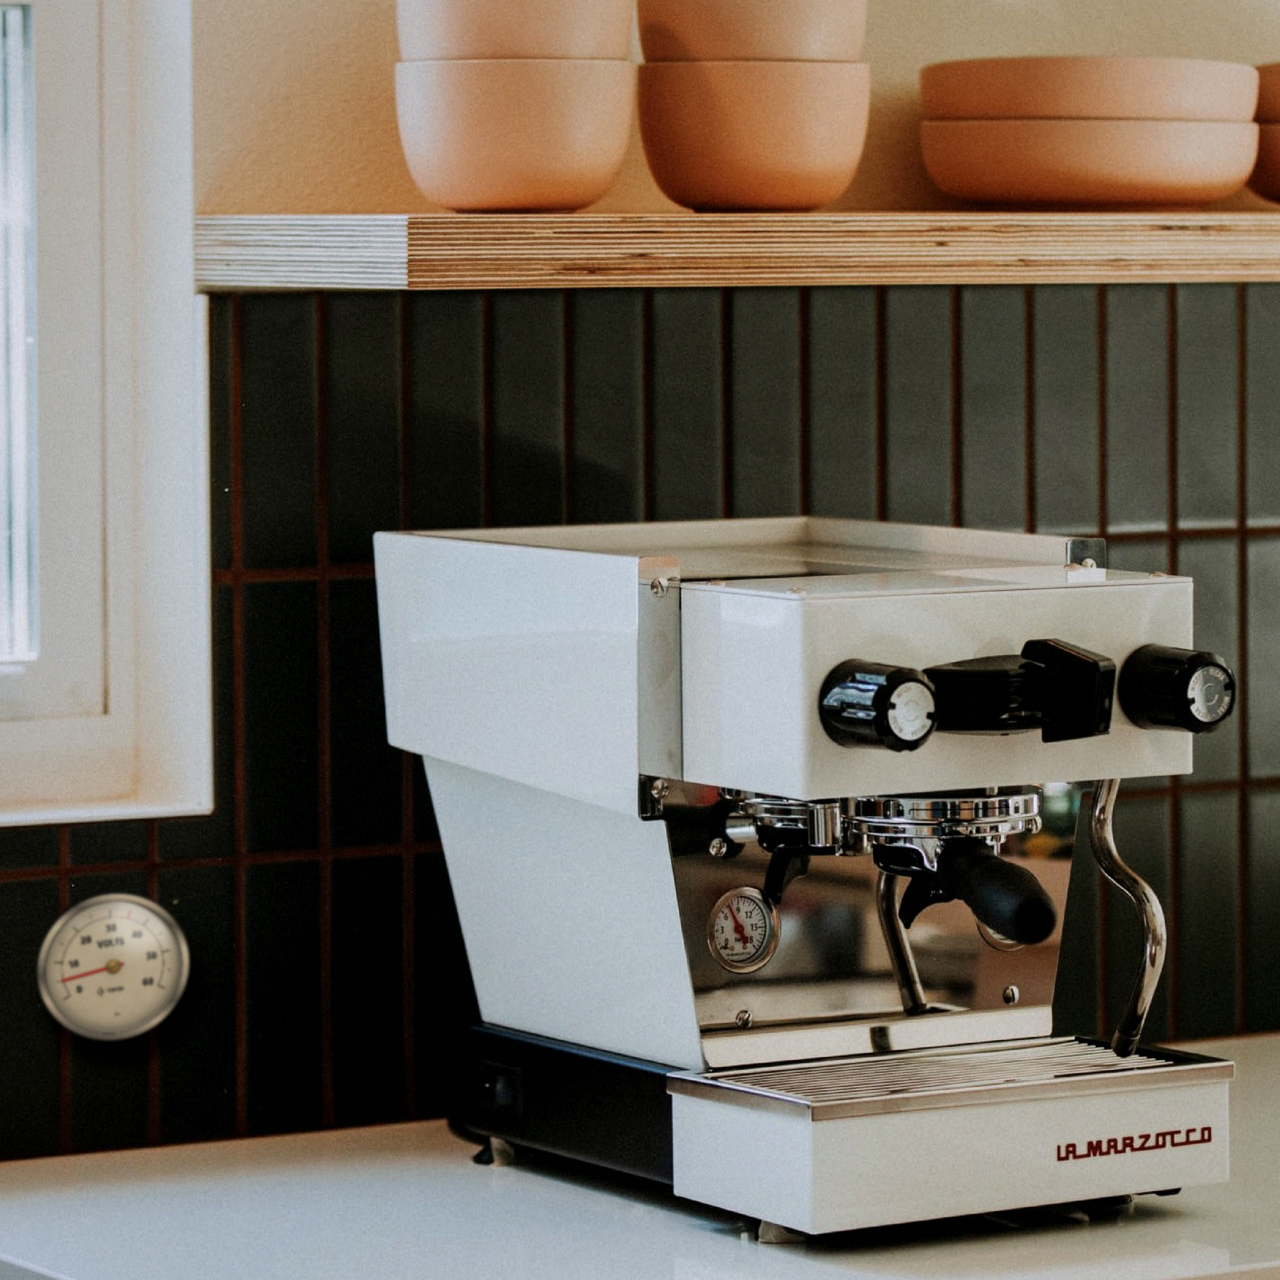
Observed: 5 V
